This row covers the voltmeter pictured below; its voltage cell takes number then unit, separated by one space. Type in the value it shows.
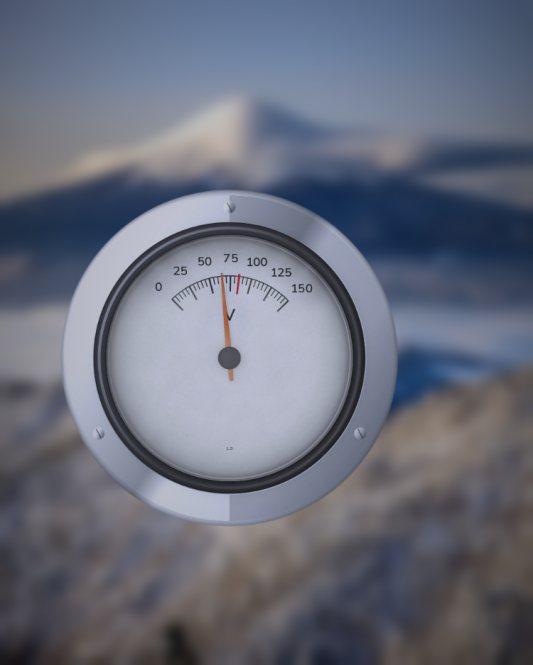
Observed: 65 V
